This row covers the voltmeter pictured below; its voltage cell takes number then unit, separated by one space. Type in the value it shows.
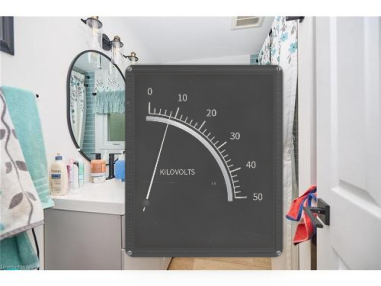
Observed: 8 kV
